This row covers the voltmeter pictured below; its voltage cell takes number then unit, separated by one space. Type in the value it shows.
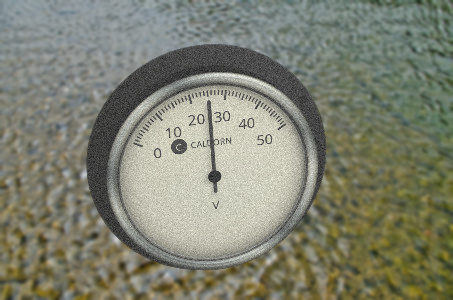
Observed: 25 V
